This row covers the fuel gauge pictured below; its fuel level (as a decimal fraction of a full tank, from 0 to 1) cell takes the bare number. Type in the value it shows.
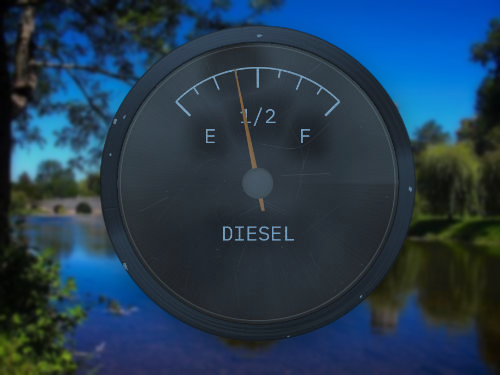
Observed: 0.375
